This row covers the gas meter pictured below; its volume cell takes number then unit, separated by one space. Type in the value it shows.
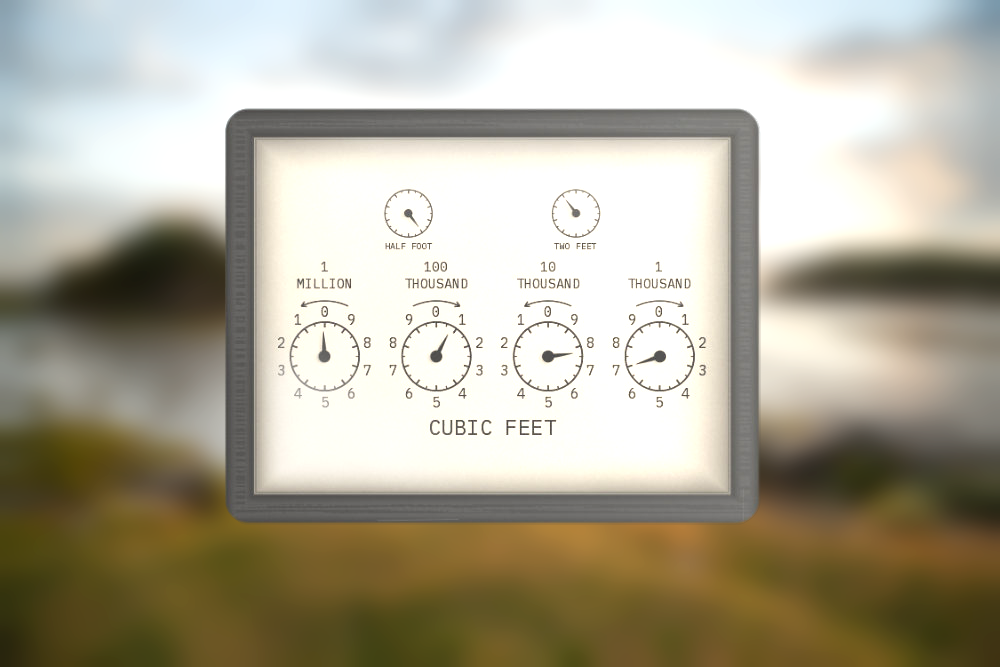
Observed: 7700 ft³
